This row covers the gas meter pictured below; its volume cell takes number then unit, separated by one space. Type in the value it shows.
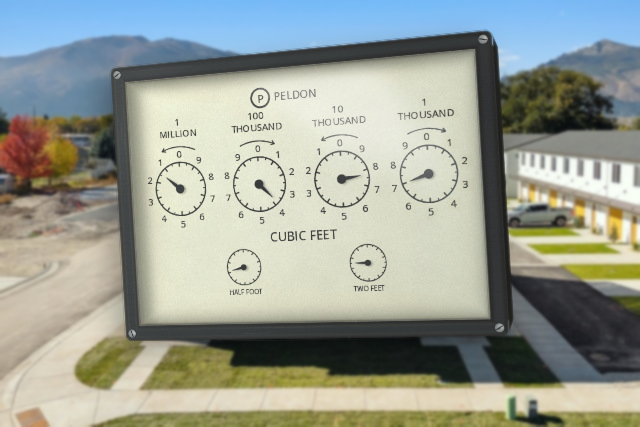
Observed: 137700 ft³
